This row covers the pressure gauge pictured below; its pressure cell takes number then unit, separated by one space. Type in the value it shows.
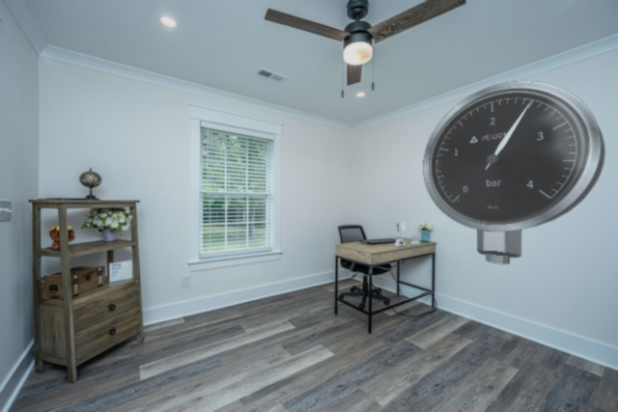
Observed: 2.5 bar
